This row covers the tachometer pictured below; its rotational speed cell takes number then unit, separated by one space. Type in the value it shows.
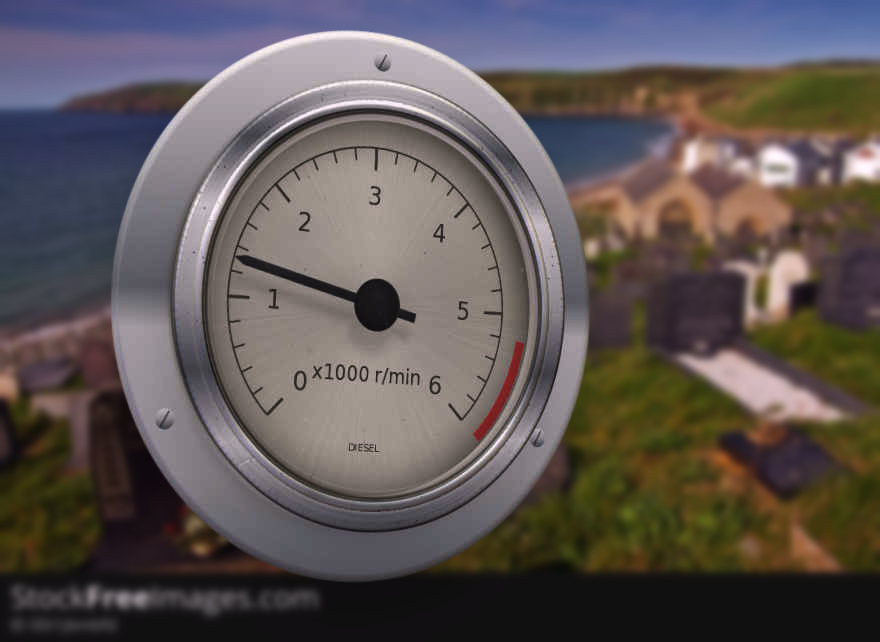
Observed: 1300 rpm
